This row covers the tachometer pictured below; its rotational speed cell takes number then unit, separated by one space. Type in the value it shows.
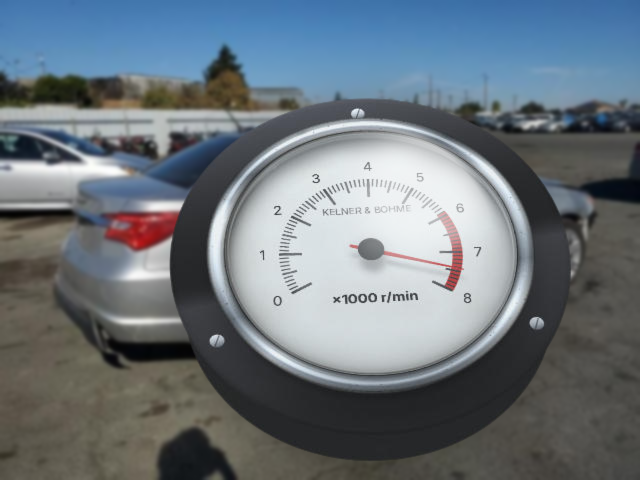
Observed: 7500 rpm
